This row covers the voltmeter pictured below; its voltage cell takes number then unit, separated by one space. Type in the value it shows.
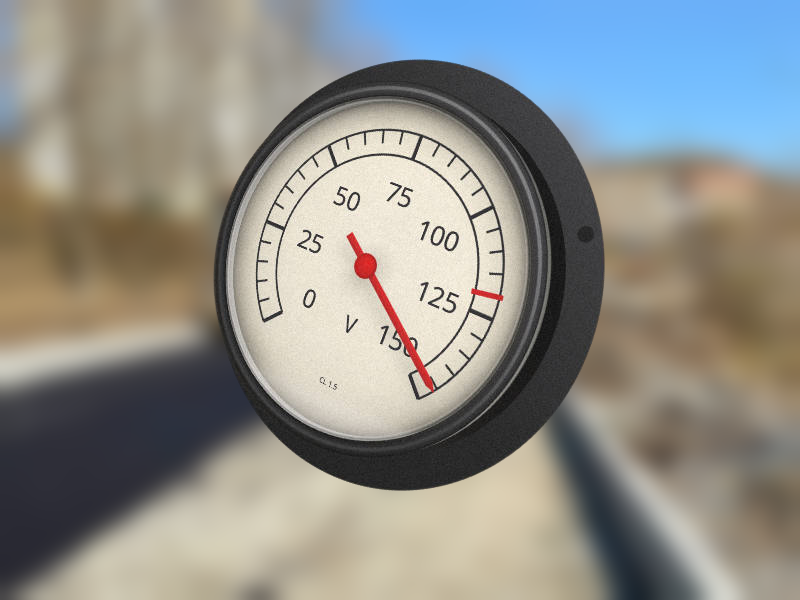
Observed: 145 V
